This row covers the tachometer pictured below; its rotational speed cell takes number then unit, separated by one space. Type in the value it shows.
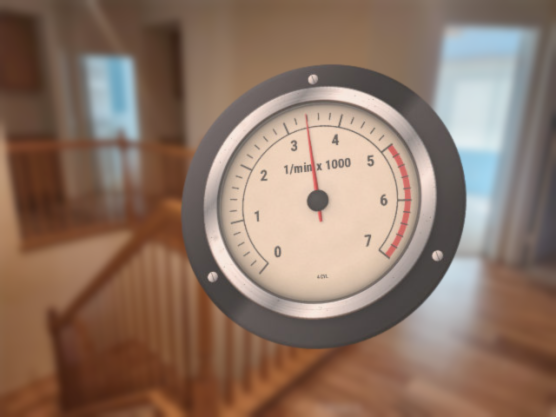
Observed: 3400 rpm
